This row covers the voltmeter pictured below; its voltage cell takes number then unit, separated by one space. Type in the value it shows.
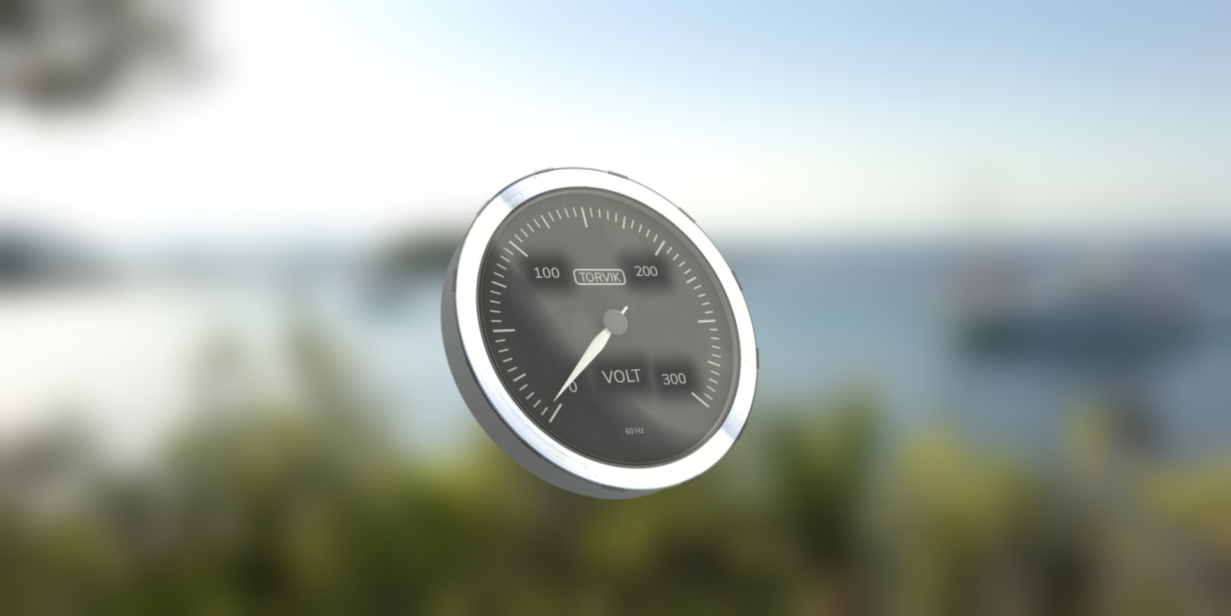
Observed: 5 V
